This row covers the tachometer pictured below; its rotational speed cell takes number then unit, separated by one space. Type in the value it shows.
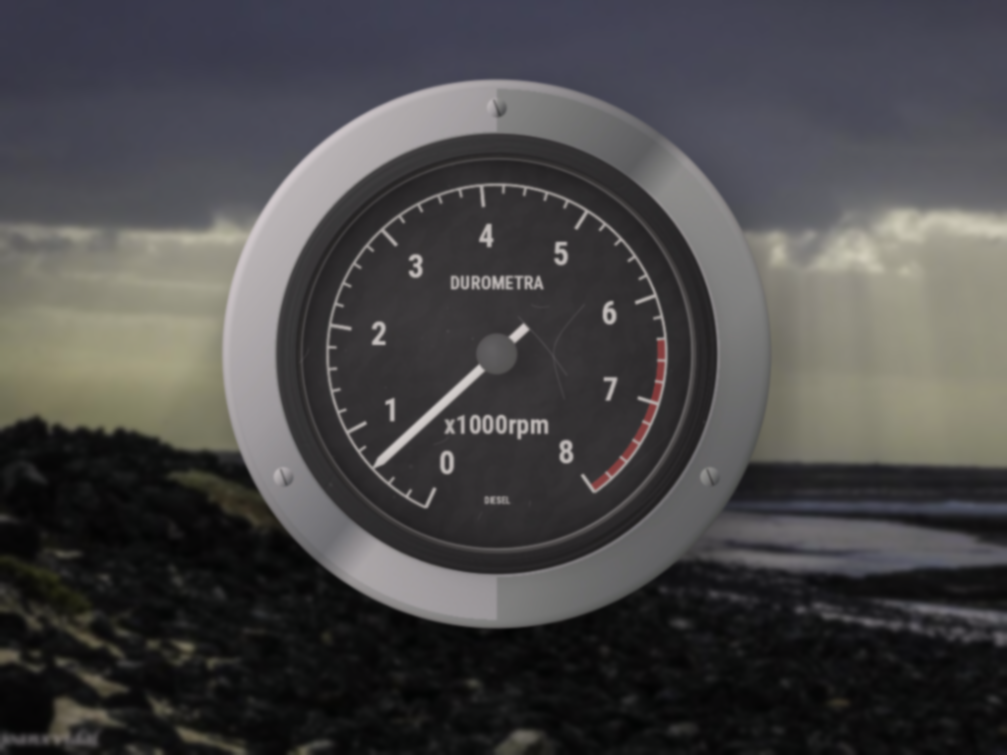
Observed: 600 rpm
